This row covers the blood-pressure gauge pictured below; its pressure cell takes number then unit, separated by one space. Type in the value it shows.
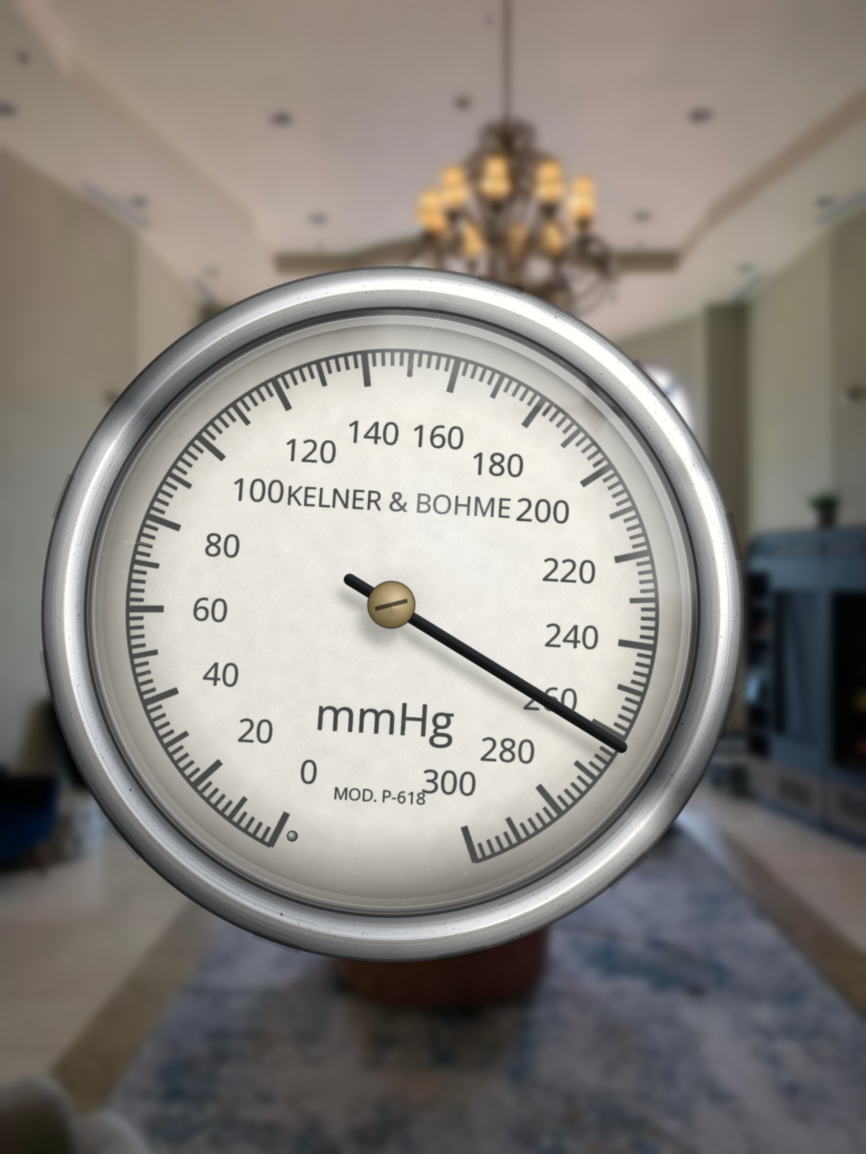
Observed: 262 mmHg
